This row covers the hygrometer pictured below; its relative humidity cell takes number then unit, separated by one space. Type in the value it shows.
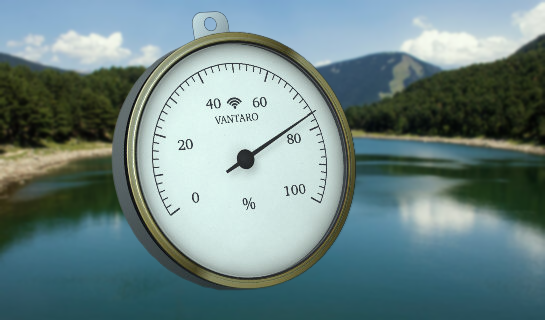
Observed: 76 %
